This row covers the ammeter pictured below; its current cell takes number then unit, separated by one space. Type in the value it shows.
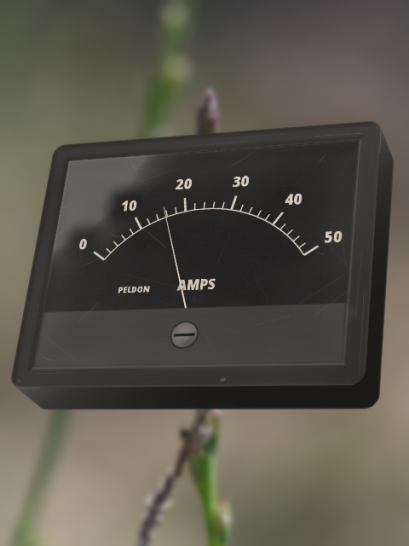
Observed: 16 A
